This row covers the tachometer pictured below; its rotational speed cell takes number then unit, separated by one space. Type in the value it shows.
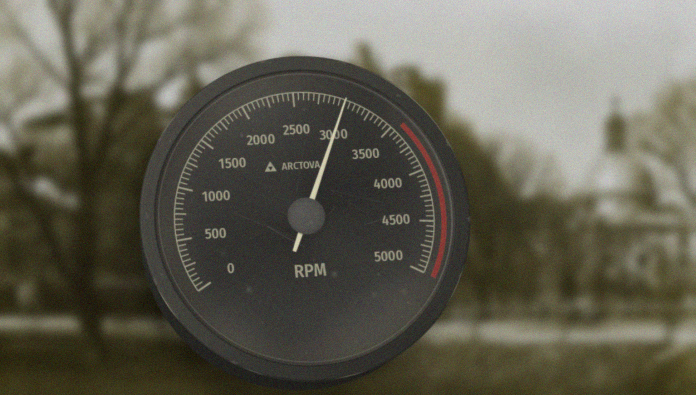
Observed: 3000 rpm
